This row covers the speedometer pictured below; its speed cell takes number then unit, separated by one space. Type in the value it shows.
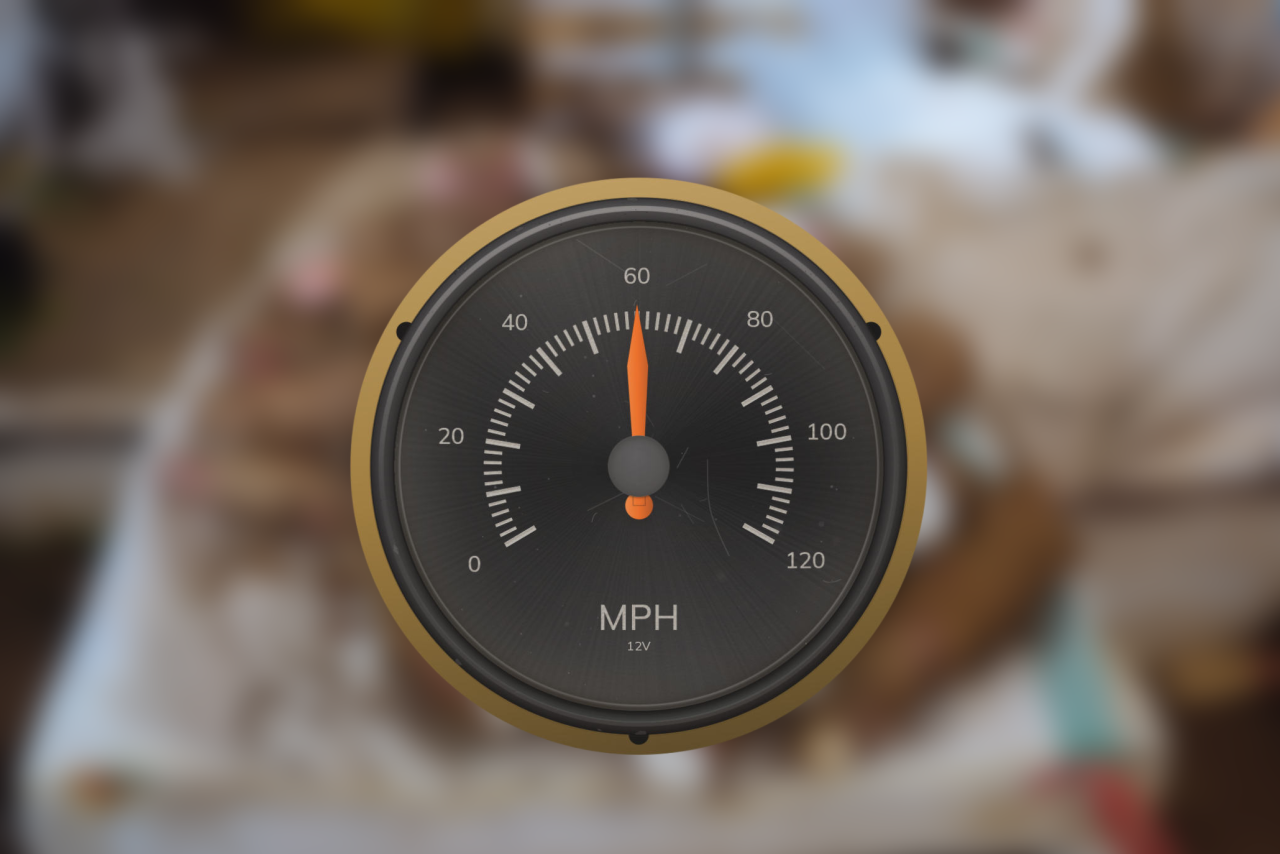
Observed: 60 mph
